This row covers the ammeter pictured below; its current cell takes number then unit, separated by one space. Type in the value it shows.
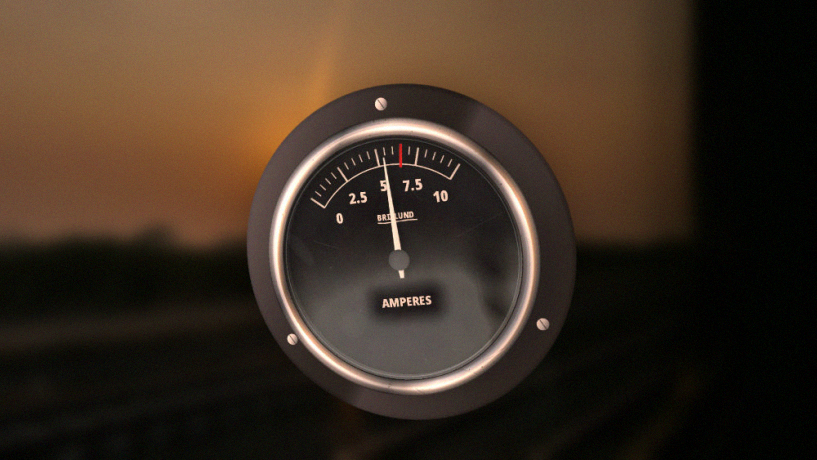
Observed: 5.5 A
